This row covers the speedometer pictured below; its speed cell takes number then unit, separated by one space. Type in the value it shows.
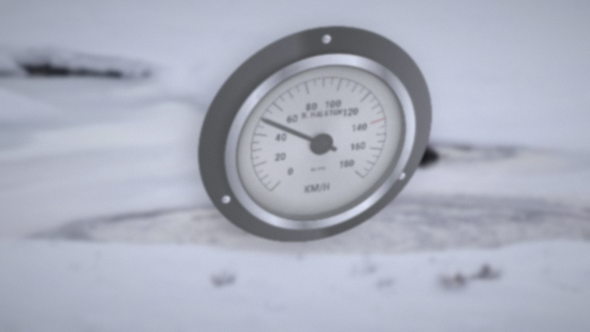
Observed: 50 km/h
